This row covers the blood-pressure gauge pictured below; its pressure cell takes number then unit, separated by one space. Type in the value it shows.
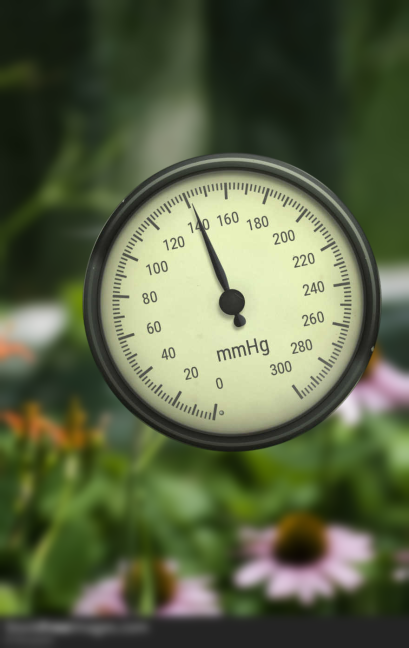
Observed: 142 mmHg
